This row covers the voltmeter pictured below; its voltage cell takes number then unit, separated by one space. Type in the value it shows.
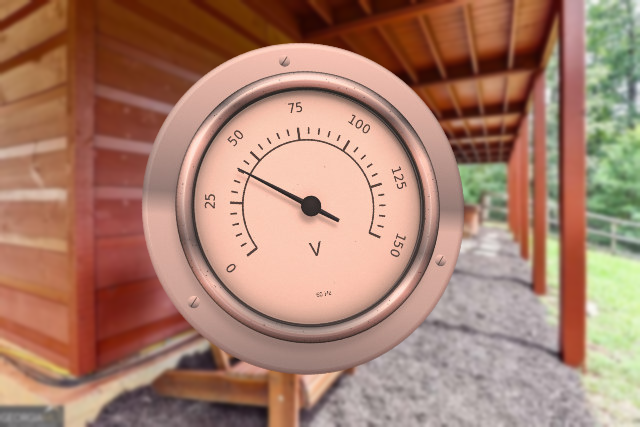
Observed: 40 V
